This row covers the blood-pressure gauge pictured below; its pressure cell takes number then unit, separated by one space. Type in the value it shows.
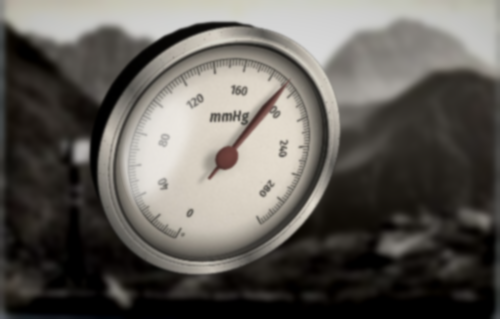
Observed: 190 mmHg
